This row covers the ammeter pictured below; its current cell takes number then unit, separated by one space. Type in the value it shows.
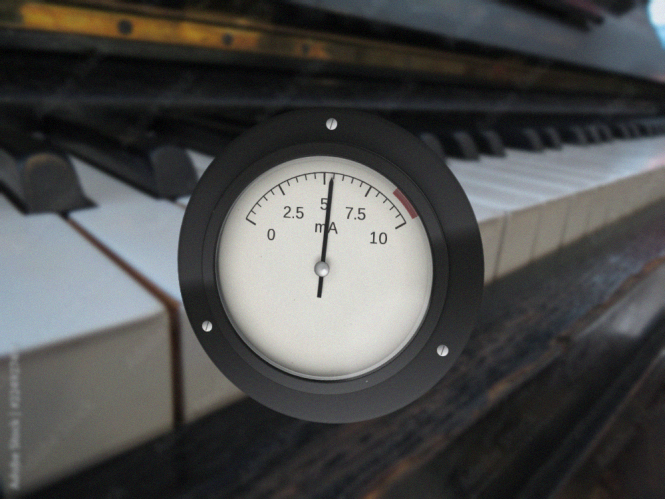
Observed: 5.5 mA
